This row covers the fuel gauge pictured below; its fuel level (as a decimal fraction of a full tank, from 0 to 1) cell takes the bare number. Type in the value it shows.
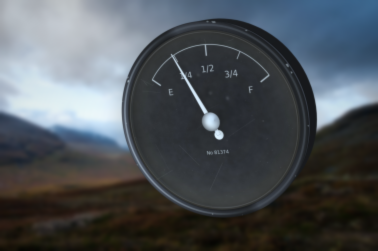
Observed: 0.25
